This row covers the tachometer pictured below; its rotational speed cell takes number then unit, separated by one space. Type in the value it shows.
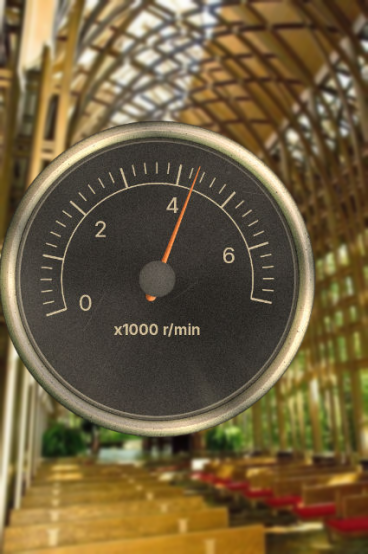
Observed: 4300 rpm
